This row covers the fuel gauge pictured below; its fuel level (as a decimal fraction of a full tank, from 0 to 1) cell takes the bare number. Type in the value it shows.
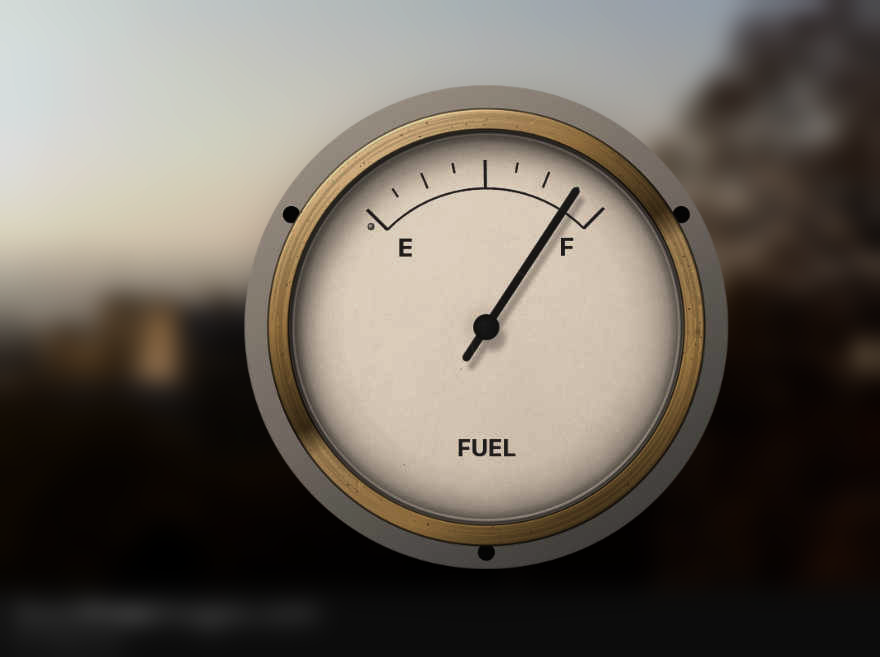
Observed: 0.875
